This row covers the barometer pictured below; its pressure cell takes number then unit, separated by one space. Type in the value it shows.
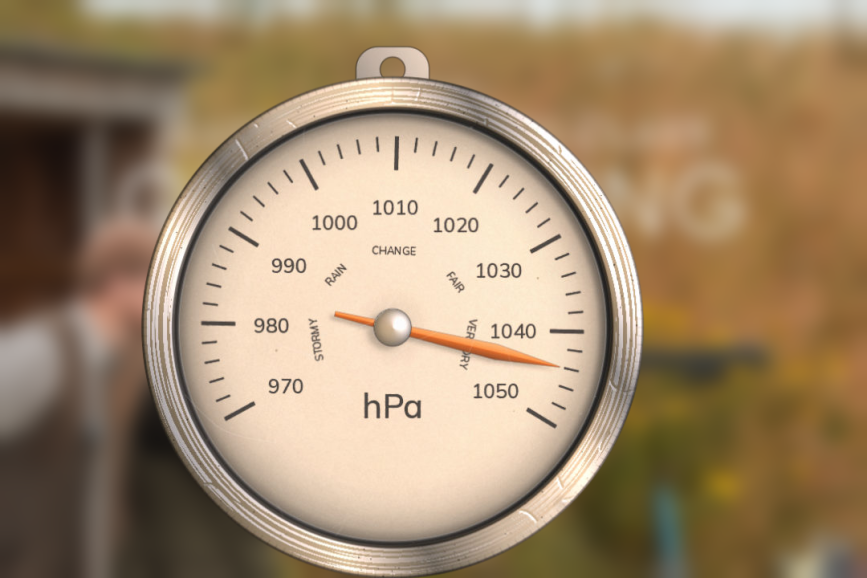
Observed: 1044 hPa
